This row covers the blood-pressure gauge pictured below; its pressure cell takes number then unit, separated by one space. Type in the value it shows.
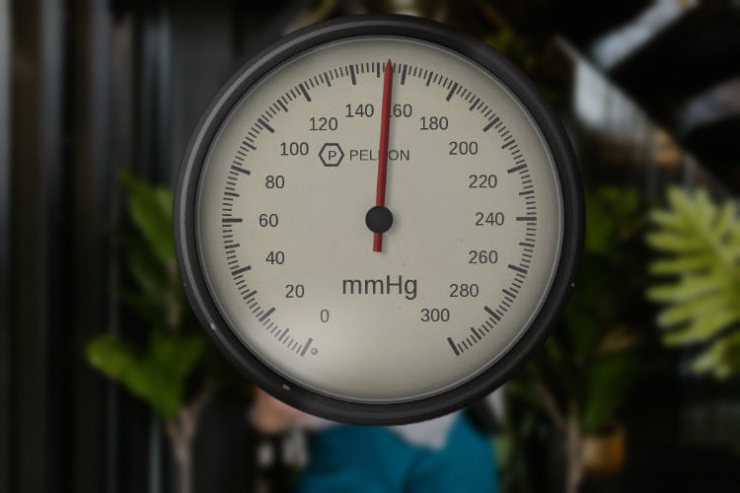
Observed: 154 mmHg
